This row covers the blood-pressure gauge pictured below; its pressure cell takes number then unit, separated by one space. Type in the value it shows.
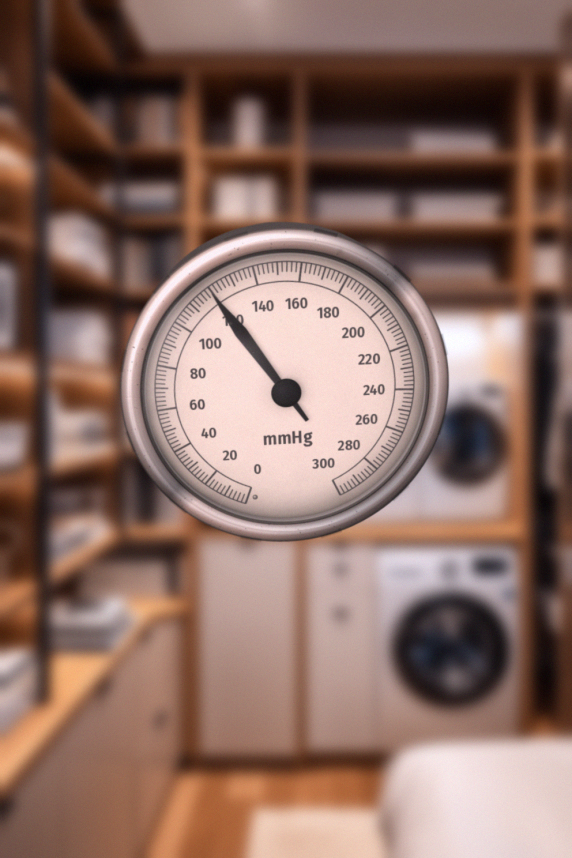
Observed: 120 mmHg
